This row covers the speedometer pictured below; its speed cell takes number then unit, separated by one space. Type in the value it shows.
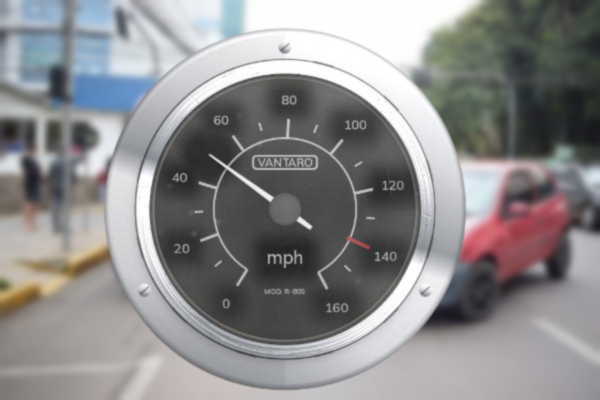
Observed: 50 mph
